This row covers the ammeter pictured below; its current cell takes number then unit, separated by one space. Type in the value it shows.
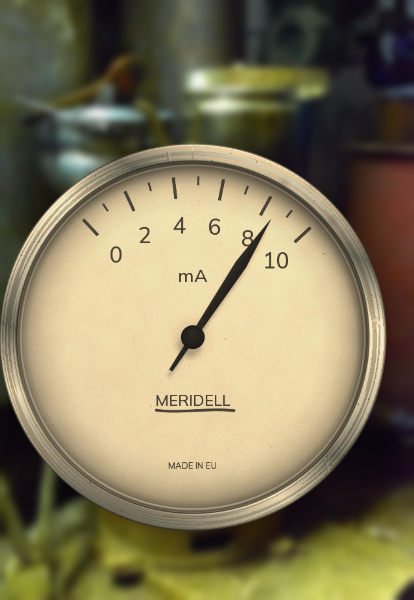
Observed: 8.5 mA
